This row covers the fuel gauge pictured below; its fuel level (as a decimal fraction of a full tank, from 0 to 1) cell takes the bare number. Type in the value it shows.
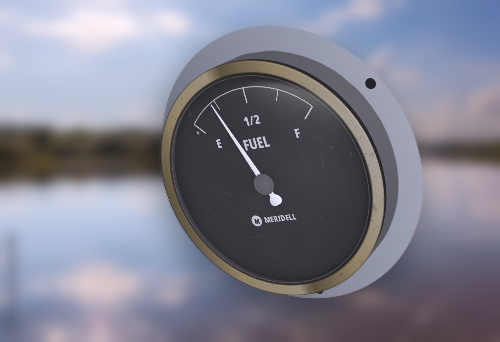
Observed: 0.25
